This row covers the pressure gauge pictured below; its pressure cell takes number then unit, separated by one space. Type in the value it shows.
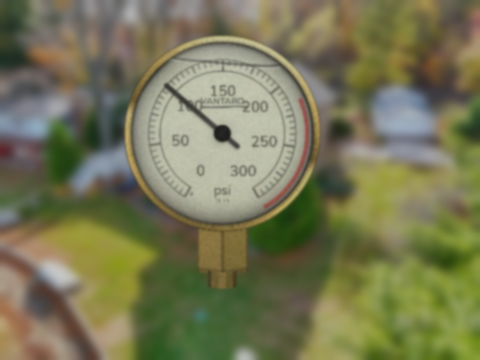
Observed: 100 psi
